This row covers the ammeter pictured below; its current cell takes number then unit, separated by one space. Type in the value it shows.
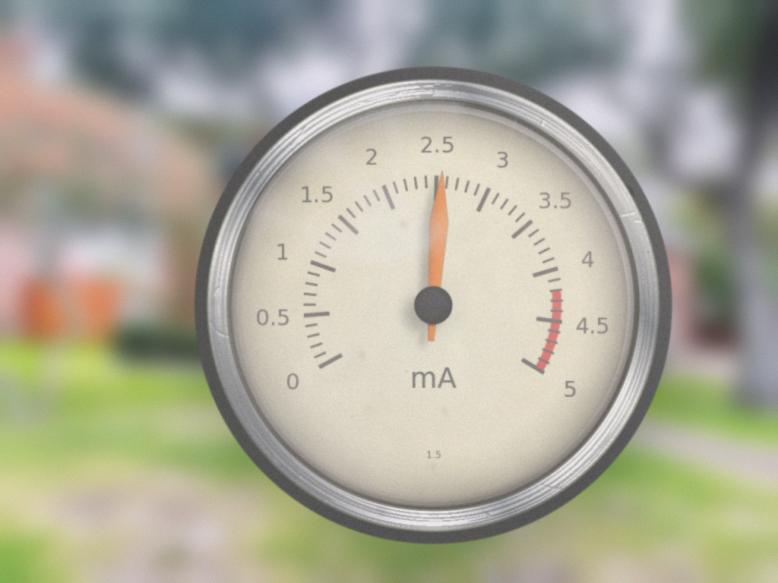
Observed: 2.55 mA
